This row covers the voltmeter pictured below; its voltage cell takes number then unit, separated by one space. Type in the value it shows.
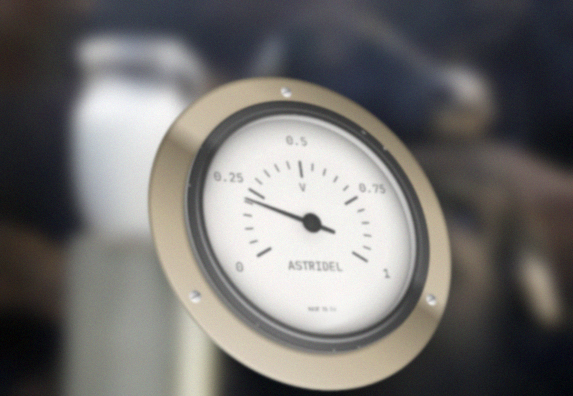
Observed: 0.2 V
